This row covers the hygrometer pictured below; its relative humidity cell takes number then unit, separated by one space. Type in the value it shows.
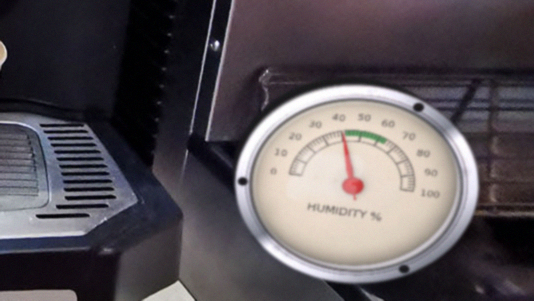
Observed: 40 %
